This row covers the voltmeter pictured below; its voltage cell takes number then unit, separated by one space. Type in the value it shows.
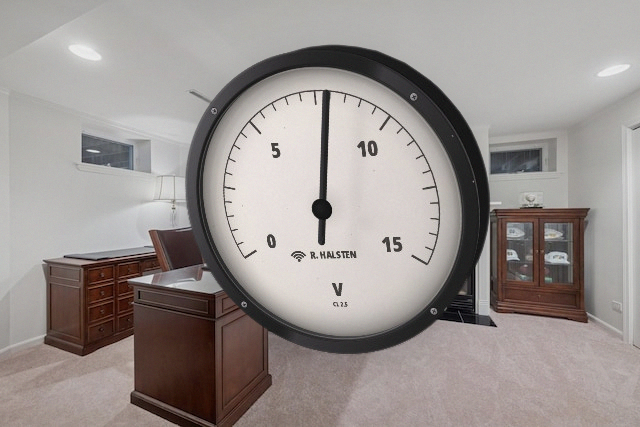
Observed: 8 V
